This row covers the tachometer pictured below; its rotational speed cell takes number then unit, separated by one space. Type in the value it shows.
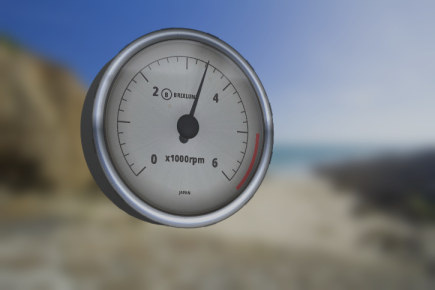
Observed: 3400 rpm
